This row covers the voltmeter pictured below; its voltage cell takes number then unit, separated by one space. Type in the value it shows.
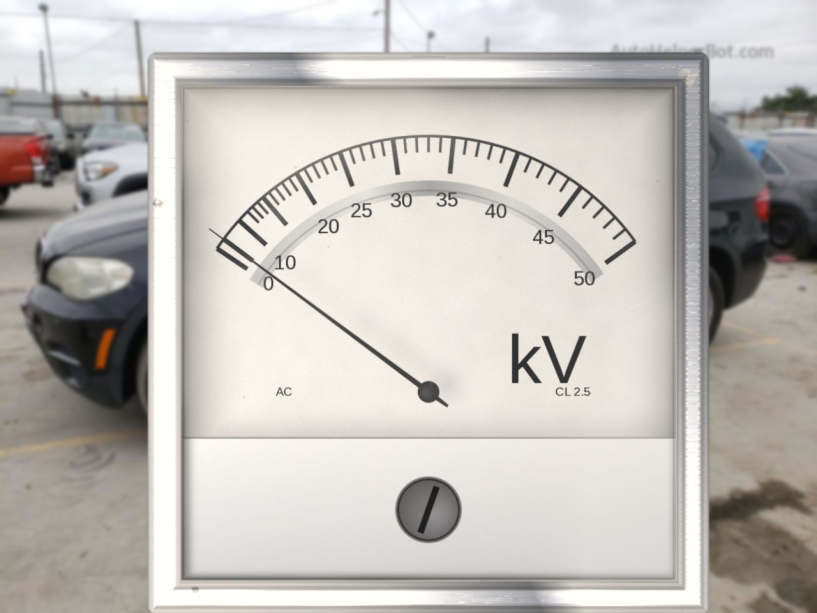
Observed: 5 kV
